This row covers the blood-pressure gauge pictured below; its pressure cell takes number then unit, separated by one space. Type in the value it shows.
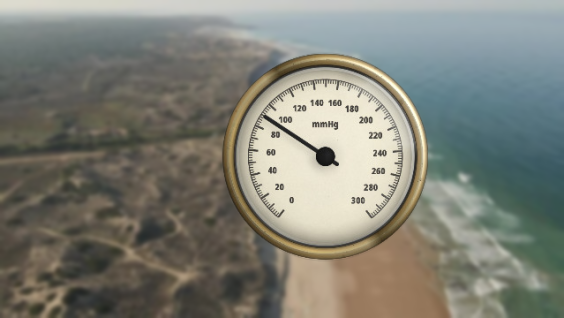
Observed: 90 mmHg
